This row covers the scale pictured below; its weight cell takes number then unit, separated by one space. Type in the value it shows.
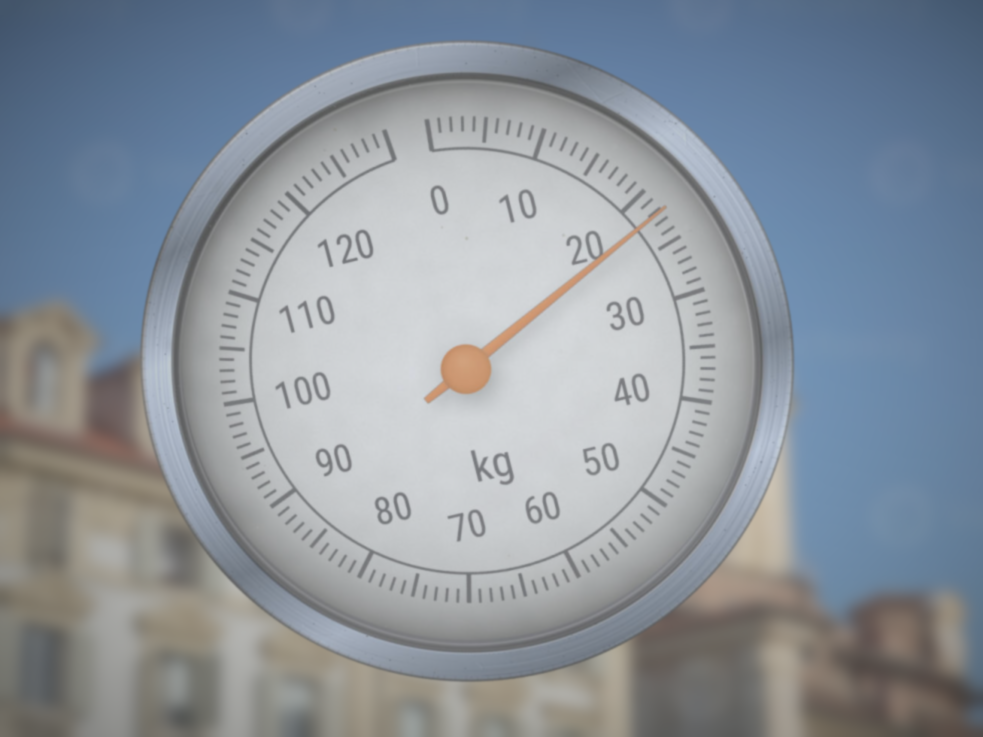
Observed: 22 kg
